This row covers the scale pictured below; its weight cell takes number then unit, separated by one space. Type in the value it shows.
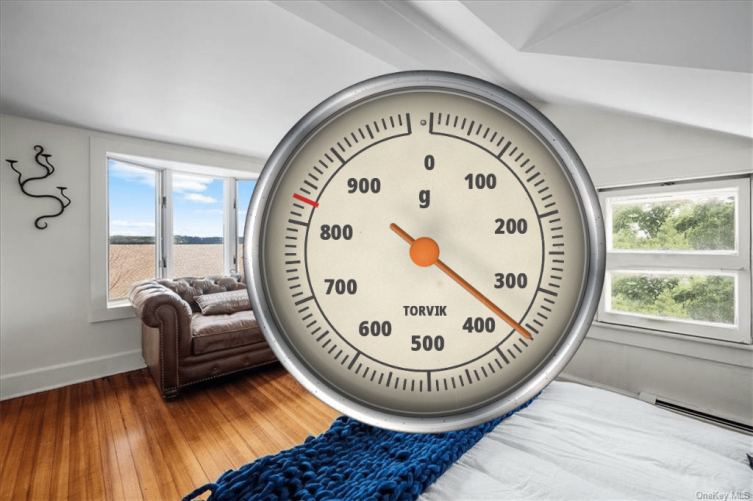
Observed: 360 g
